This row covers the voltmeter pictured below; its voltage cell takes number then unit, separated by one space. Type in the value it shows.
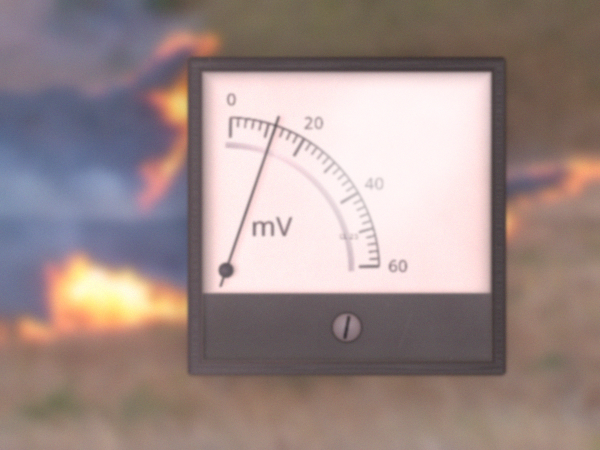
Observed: 12 mV
